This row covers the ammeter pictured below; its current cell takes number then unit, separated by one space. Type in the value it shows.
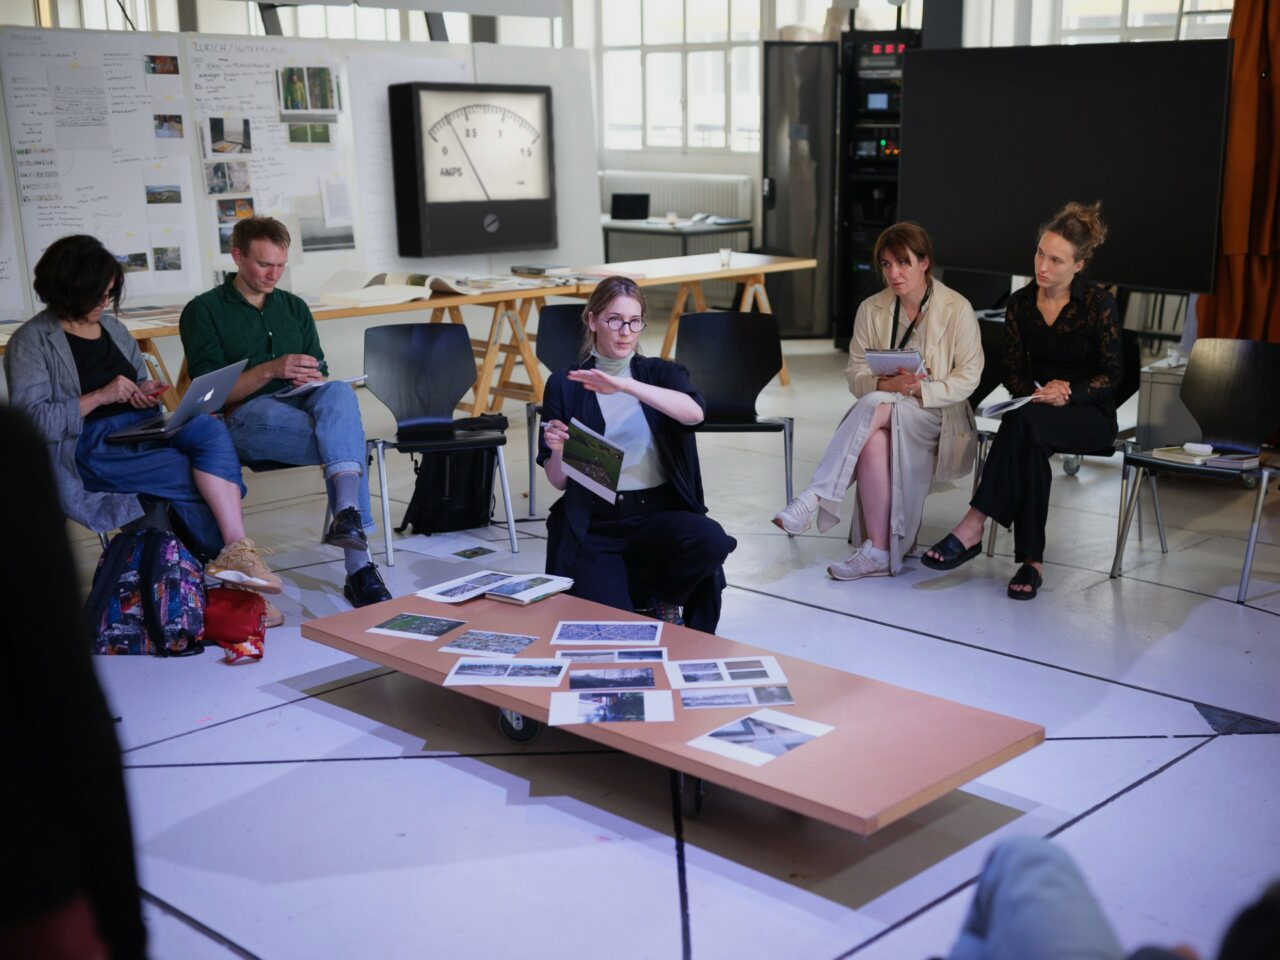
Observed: 0.25 A
